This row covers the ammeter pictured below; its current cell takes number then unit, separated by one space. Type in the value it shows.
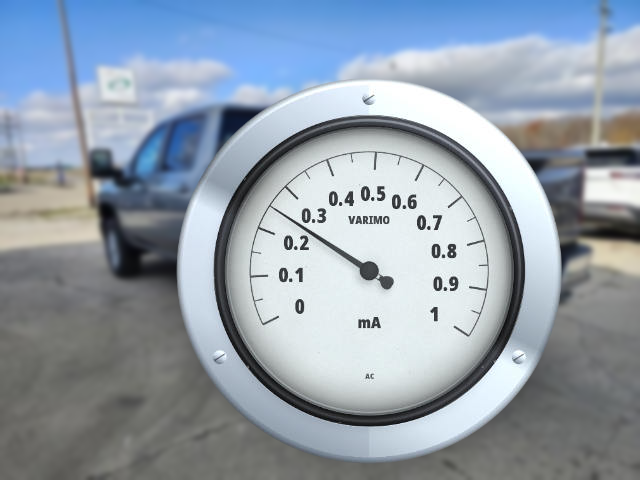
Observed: 0.25 mA
